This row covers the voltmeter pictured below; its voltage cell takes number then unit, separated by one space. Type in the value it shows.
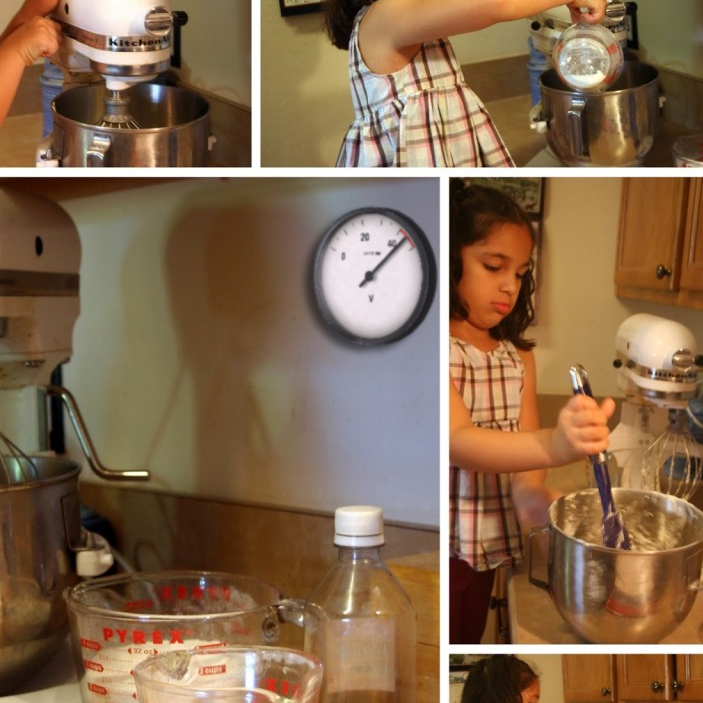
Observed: 45 V
